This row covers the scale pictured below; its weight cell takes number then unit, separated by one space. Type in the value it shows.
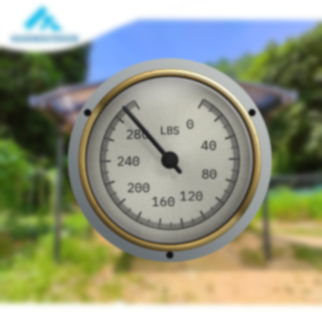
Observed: 290 lb
